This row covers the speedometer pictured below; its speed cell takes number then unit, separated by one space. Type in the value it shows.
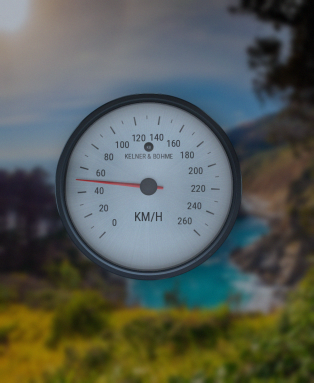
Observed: 50 km/h
